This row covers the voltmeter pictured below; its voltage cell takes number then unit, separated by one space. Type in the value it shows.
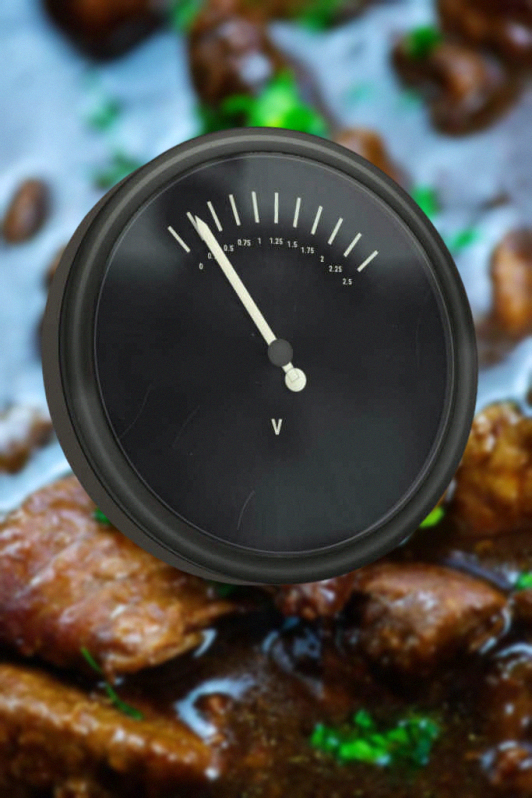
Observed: 0.25 V
